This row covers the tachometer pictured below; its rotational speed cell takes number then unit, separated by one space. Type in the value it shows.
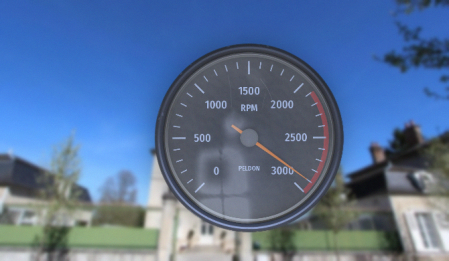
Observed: 2900 rpm
